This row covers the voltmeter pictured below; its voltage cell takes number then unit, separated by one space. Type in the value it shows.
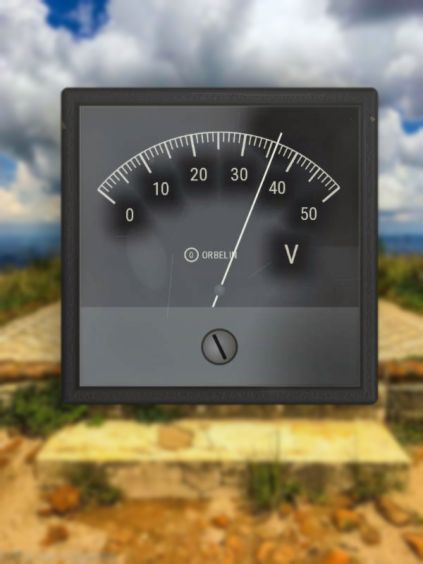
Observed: 36 V
